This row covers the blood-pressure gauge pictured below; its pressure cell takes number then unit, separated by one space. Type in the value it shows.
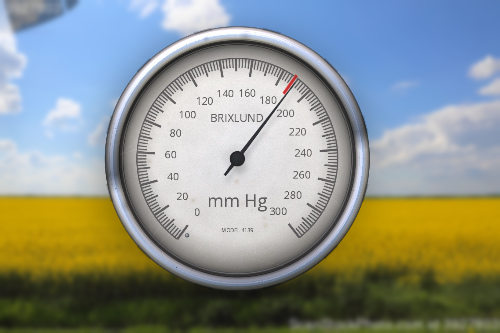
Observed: 190 mmHg
